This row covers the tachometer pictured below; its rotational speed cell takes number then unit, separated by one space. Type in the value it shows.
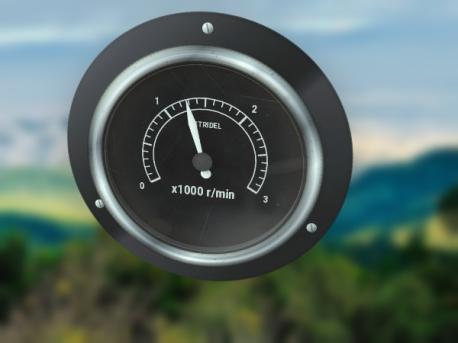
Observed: 1300 rpm
